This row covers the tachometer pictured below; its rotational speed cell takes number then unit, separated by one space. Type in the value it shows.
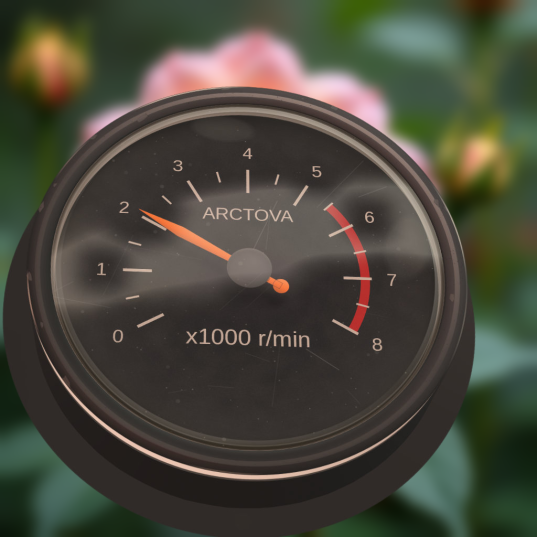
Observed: 2000 rpm
